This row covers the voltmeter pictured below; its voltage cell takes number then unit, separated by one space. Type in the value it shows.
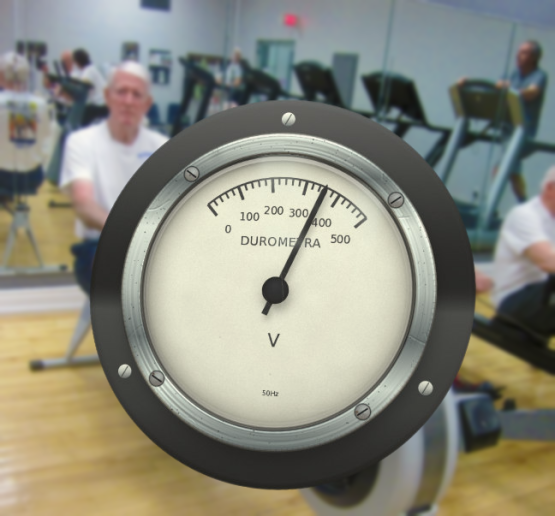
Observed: 360 V
